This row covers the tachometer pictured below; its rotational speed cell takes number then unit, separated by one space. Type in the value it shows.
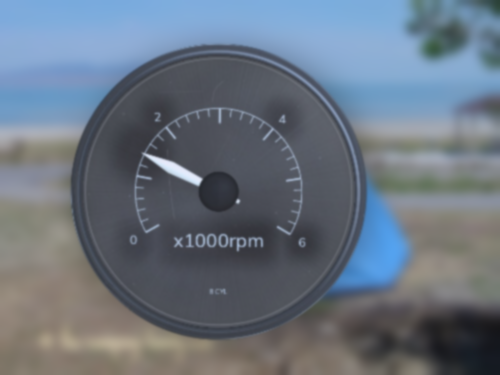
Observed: 1400 rpm
